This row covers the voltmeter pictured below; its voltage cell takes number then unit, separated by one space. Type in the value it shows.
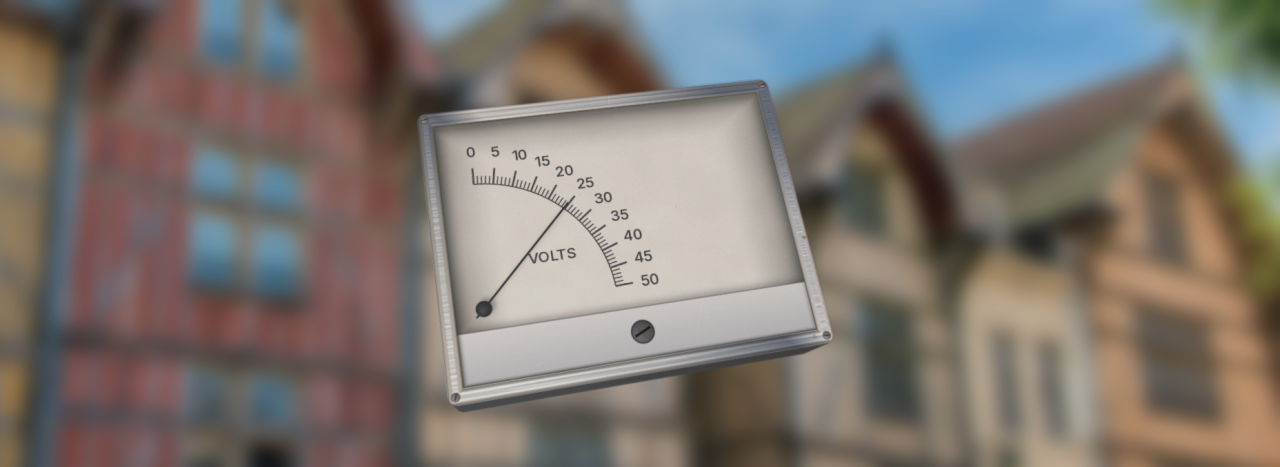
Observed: 25 V
